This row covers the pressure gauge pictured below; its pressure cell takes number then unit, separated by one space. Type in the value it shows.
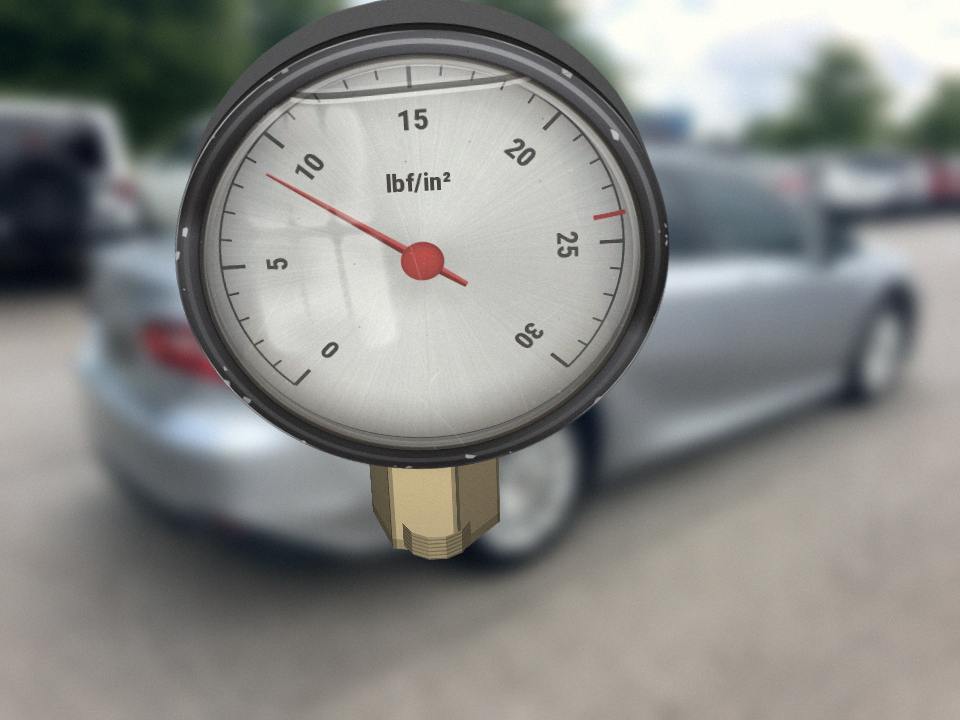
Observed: 9 psi
